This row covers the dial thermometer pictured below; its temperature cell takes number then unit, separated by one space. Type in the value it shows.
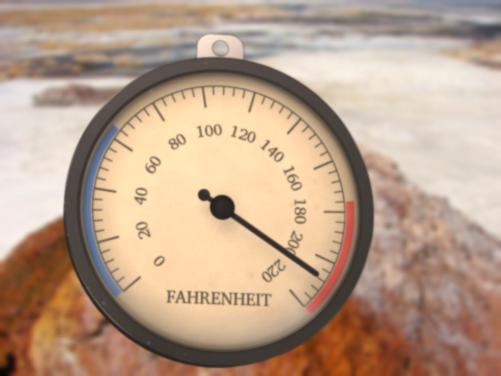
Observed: 208 °F
